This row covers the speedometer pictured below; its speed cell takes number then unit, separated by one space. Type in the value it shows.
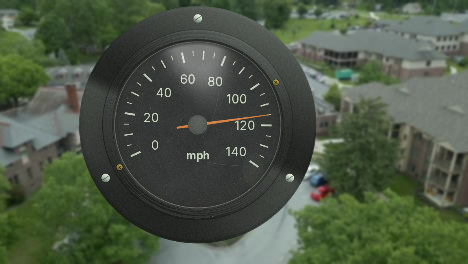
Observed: 115 mph
